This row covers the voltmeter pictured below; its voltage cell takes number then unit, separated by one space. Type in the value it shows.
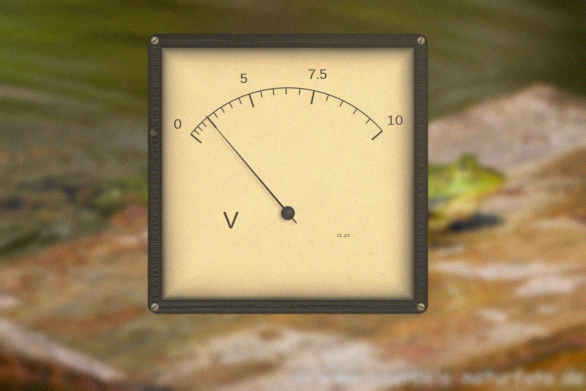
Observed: 2.5 V
